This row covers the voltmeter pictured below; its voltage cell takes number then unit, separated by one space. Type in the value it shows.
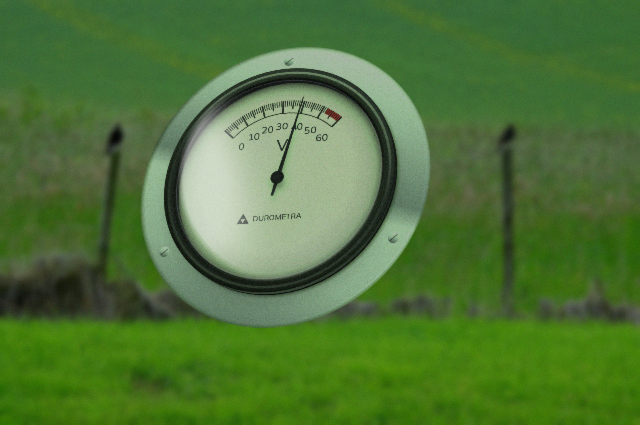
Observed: 40 V
